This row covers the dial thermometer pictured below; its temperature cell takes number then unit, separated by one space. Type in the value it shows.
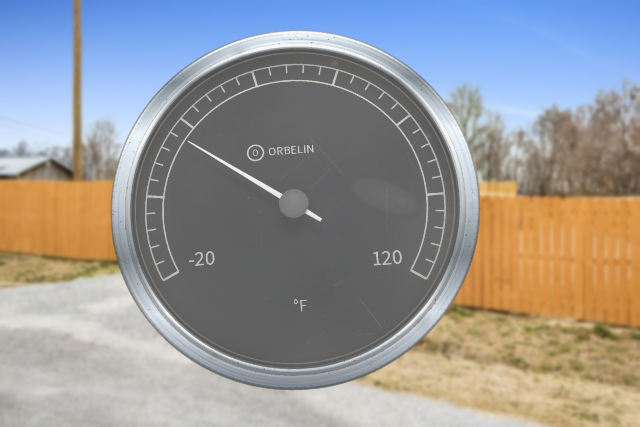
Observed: 16 °F
